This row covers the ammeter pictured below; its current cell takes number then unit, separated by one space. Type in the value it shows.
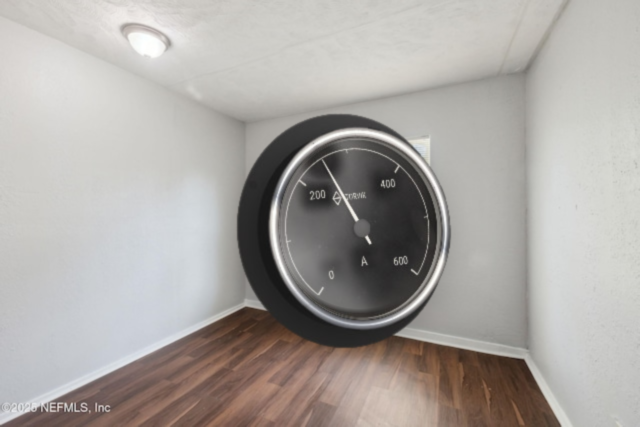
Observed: 250 A
